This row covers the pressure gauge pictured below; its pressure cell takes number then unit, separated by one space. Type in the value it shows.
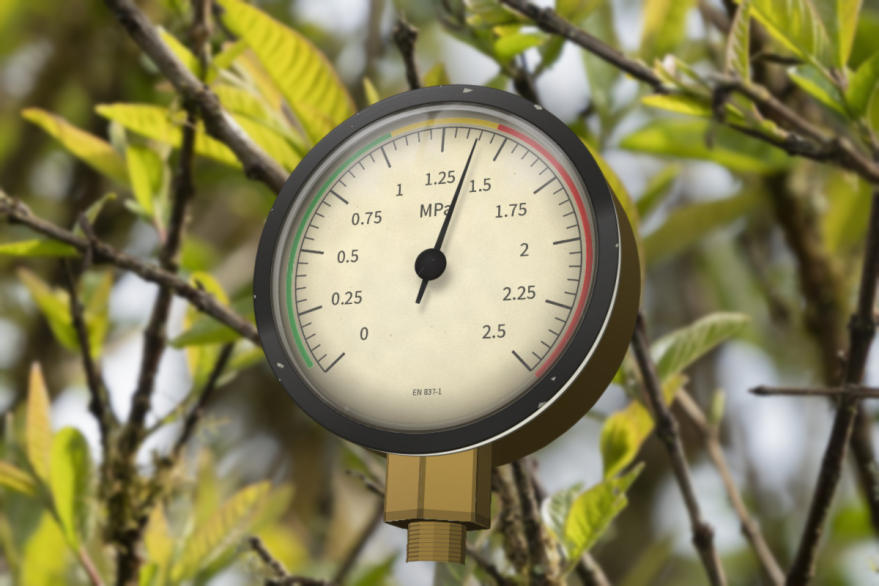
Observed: 1.4 MPa
